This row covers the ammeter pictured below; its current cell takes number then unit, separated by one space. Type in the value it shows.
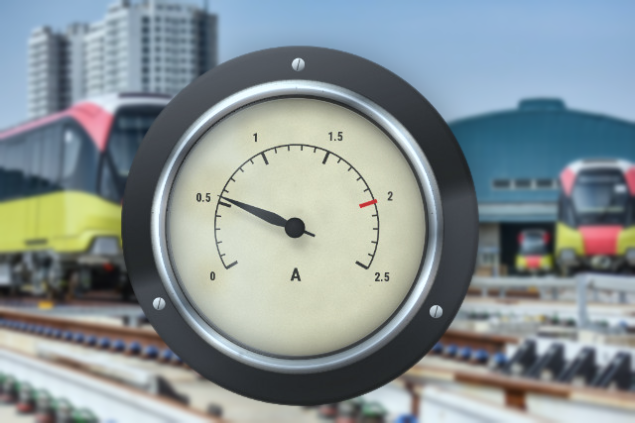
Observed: 0.55 A
